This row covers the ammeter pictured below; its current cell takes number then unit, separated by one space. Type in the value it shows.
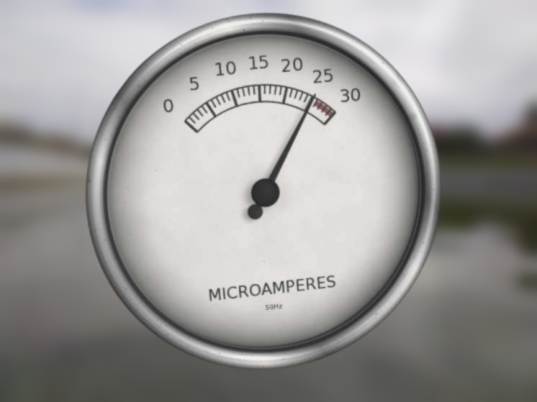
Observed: 25 µA
